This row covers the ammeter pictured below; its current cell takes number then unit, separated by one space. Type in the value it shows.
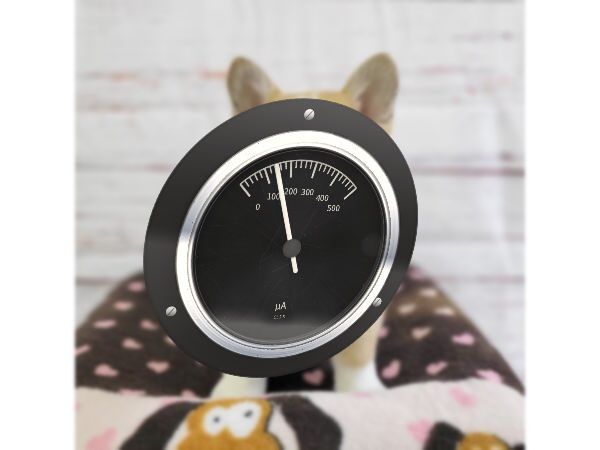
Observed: 140 µA
